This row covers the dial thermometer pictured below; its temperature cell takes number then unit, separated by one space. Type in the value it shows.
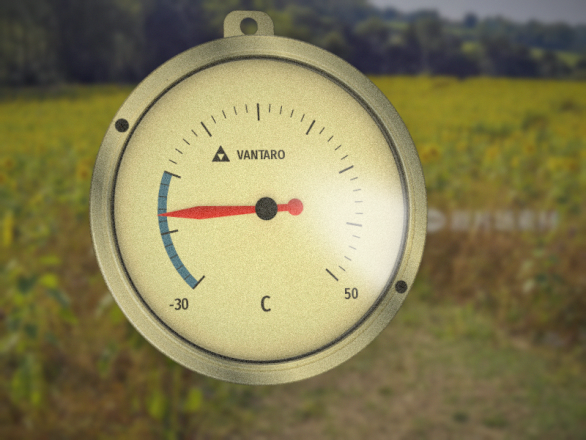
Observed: -17 °C
